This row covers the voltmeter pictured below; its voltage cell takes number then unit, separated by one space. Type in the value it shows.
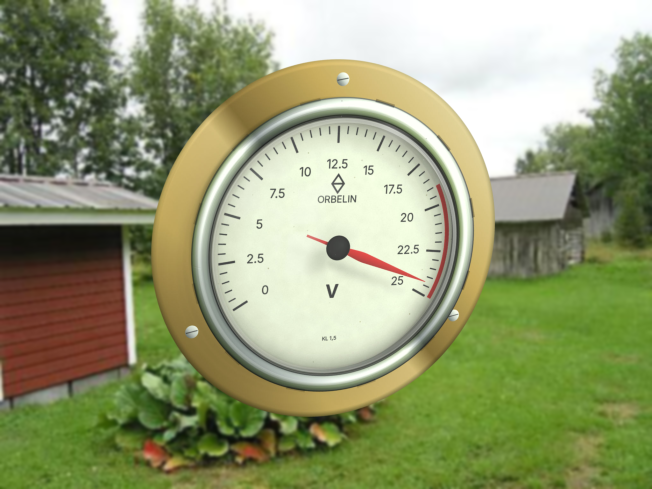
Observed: 24.25 V
